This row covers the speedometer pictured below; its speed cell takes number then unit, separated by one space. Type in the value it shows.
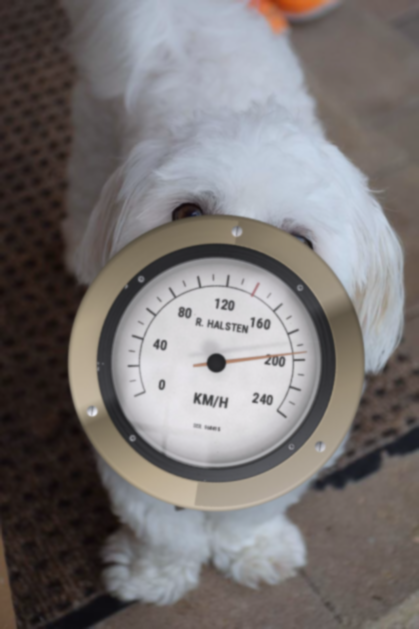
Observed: 195 km/h
